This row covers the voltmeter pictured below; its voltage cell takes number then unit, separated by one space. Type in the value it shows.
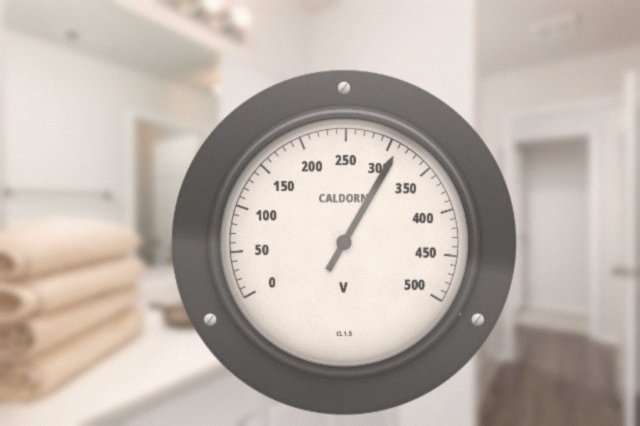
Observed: 310 V
